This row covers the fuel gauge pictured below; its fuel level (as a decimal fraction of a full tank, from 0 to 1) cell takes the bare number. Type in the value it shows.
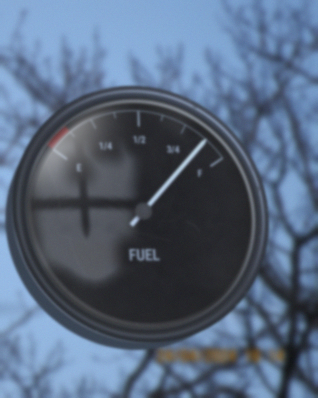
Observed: 0.875
